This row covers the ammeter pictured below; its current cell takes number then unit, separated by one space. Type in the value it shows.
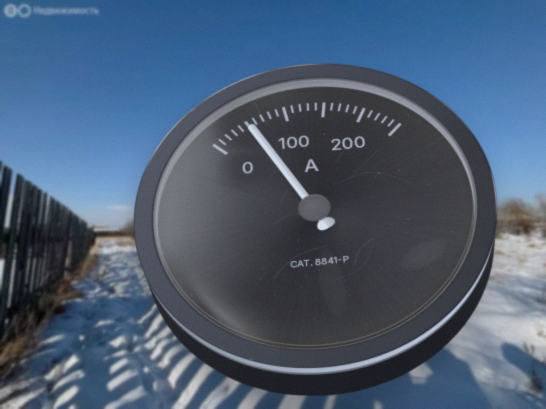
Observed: 50 A
